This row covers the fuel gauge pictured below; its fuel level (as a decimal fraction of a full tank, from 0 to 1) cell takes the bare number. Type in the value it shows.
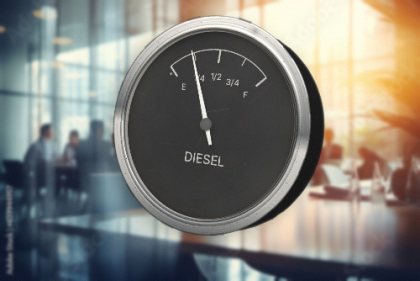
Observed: 0.25
